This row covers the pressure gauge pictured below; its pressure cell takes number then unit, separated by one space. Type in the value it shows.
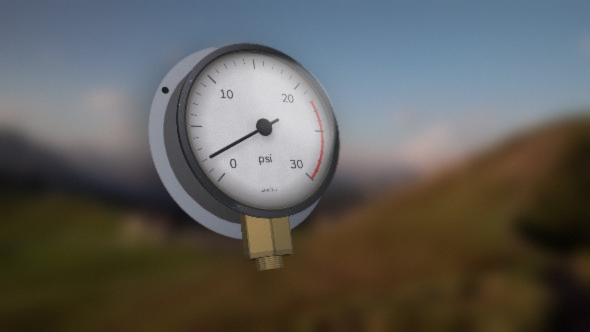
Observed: 2 psi
